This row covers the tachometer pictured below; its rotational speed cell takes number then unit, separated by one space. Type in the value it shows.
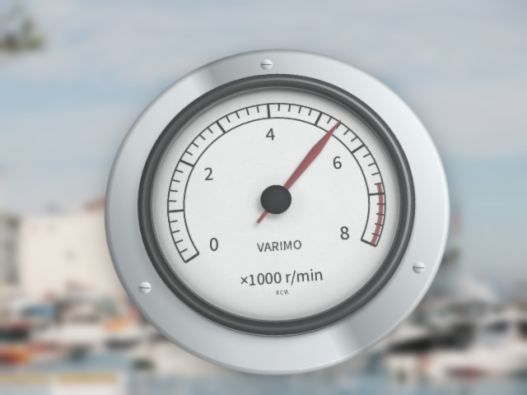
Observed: 5400 rpm
